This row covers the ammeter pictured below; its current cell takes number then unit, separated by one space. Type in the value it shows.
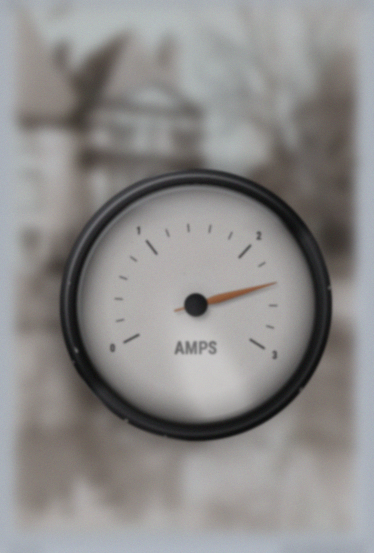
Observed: 2.4 A
